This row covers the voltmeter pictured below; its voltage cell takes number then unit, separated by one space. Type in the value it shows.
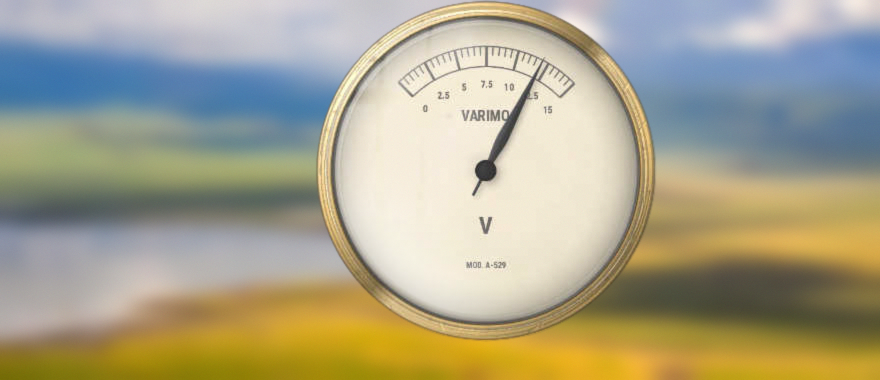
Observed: 12 V
